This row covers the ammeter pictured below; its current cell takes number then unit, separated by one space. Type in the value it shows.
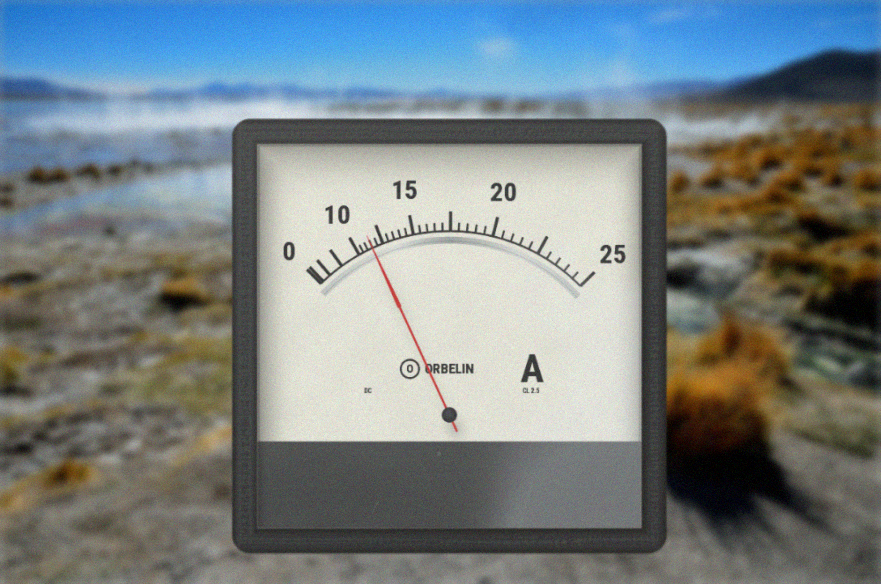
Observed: 11.5 A
